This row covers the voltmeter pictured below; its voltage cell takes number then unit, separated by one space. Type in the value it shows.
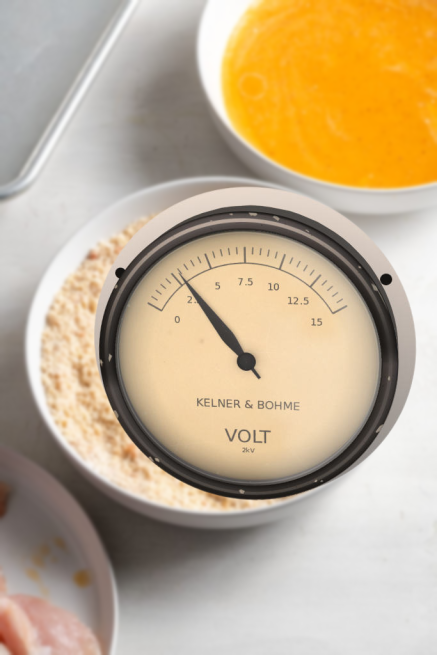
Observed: 3 V
